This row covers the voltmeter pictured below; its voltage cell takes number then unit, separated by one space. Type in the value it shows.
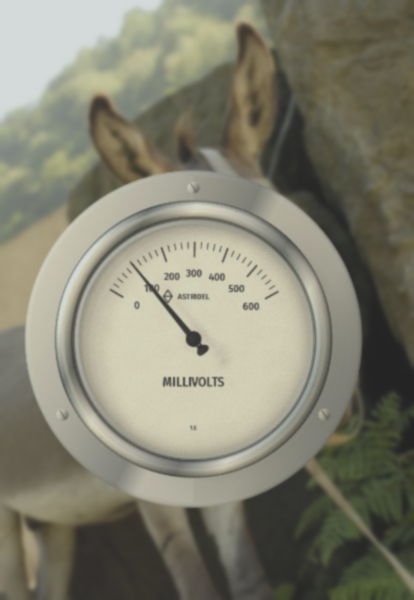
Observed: 100 mV
